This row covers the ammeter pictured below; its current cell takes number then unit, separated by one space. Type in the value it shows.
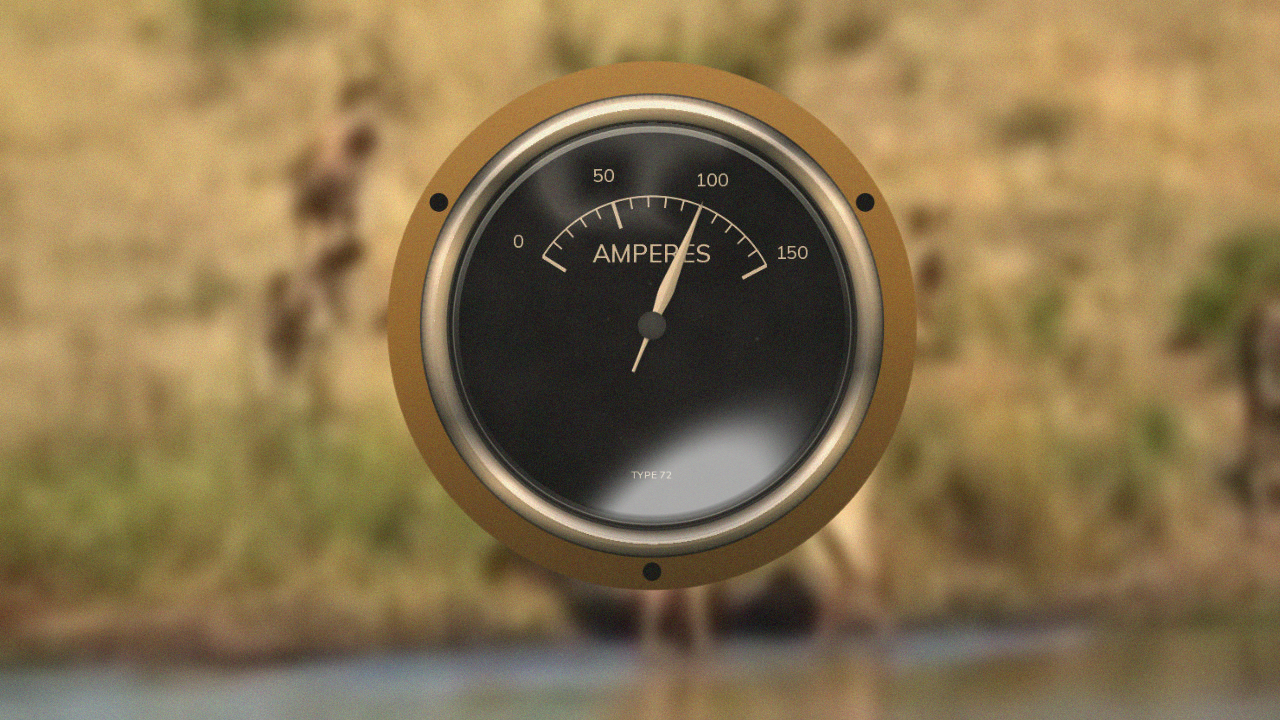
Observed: 100 A
